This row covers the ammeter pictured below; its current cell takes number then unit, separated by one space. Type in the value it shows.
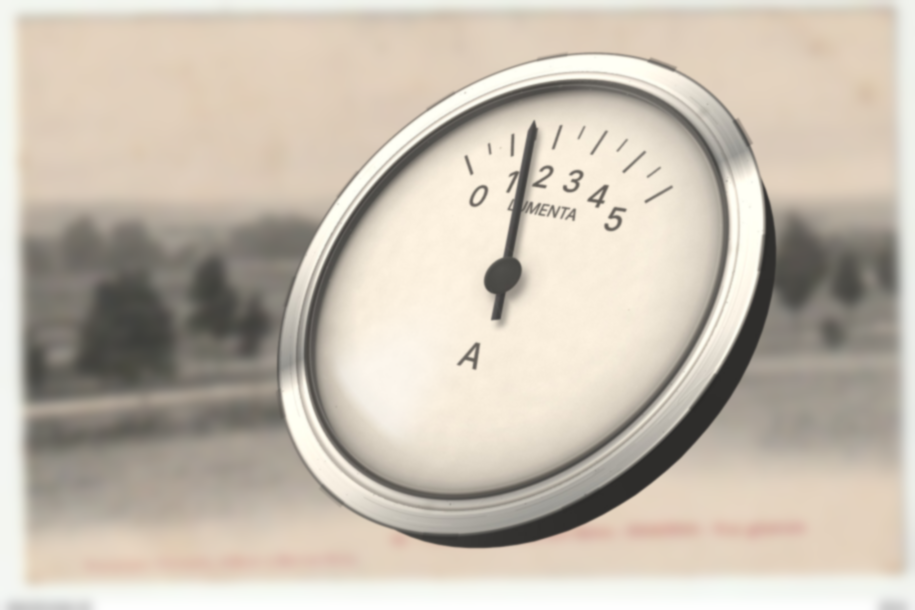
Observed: 1.5 A
